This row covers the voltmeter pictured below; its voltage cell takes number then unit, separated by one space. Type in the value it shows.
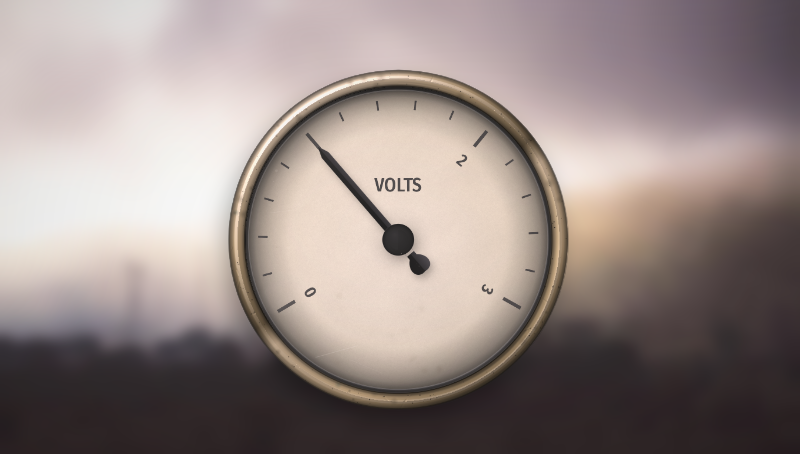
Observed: 1 V
